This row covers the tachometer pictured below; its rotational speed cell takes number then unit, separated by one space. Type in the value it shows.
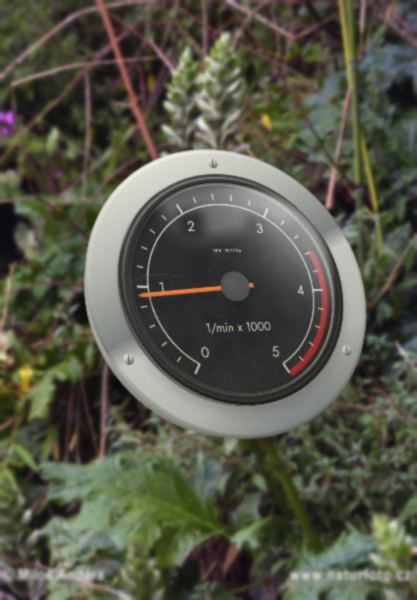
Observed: 900 rpm
